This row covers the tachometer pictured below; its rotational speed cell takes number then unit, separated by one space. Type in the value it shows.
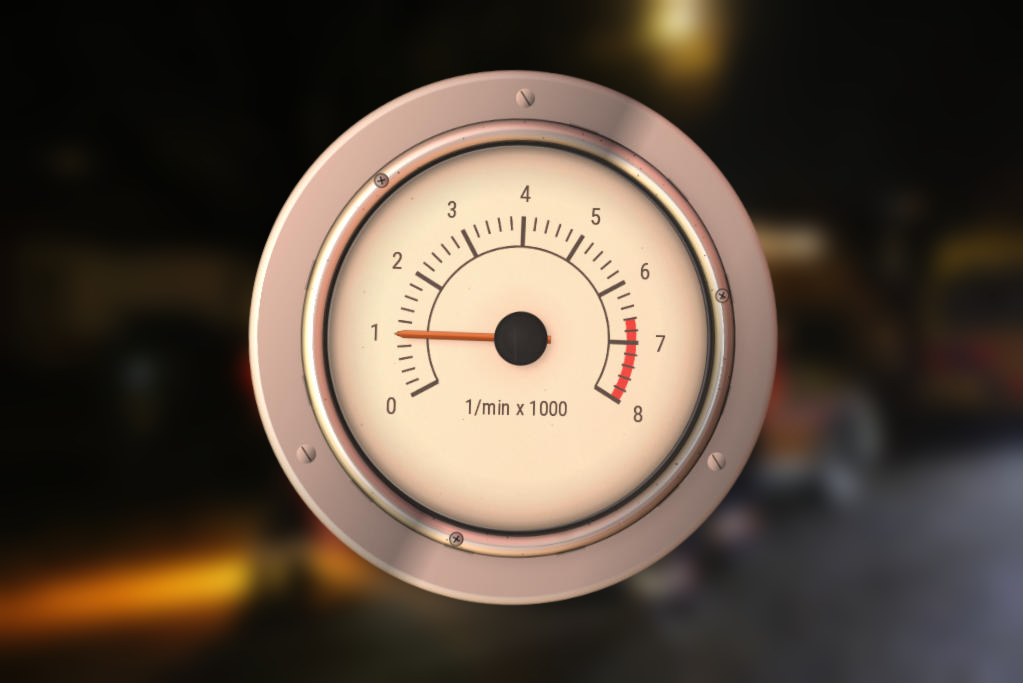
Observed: 1000 rpm
